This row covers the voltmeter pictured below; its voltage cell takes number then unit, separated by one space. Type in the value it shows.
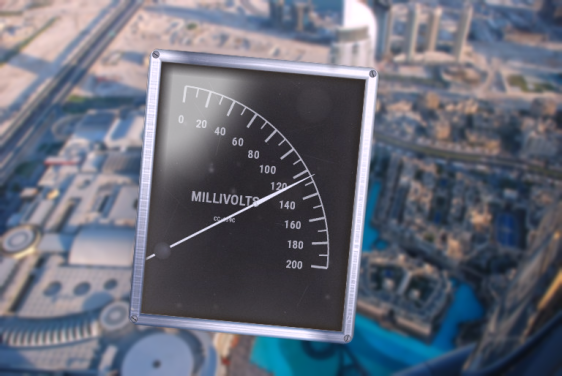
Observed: 125 mV
